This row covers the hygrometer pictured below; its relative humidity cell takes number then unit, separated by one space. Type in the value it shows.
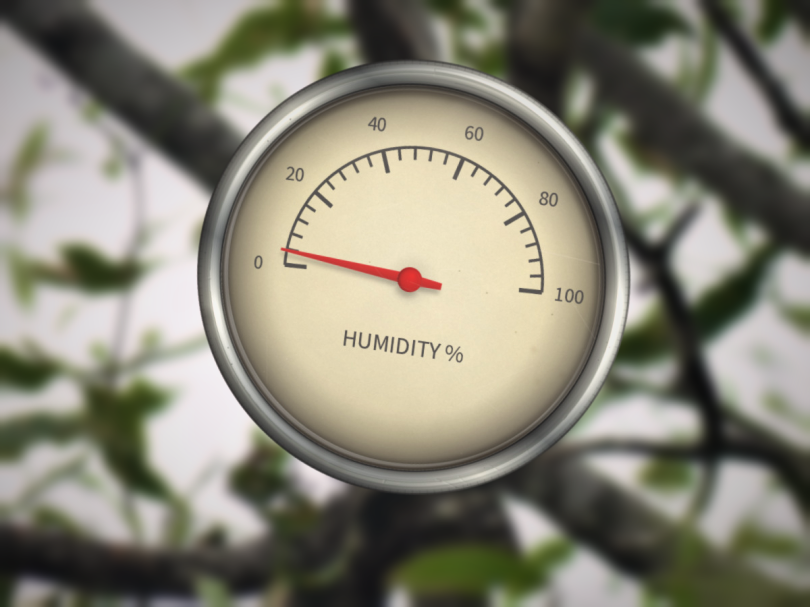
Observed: 4 %
